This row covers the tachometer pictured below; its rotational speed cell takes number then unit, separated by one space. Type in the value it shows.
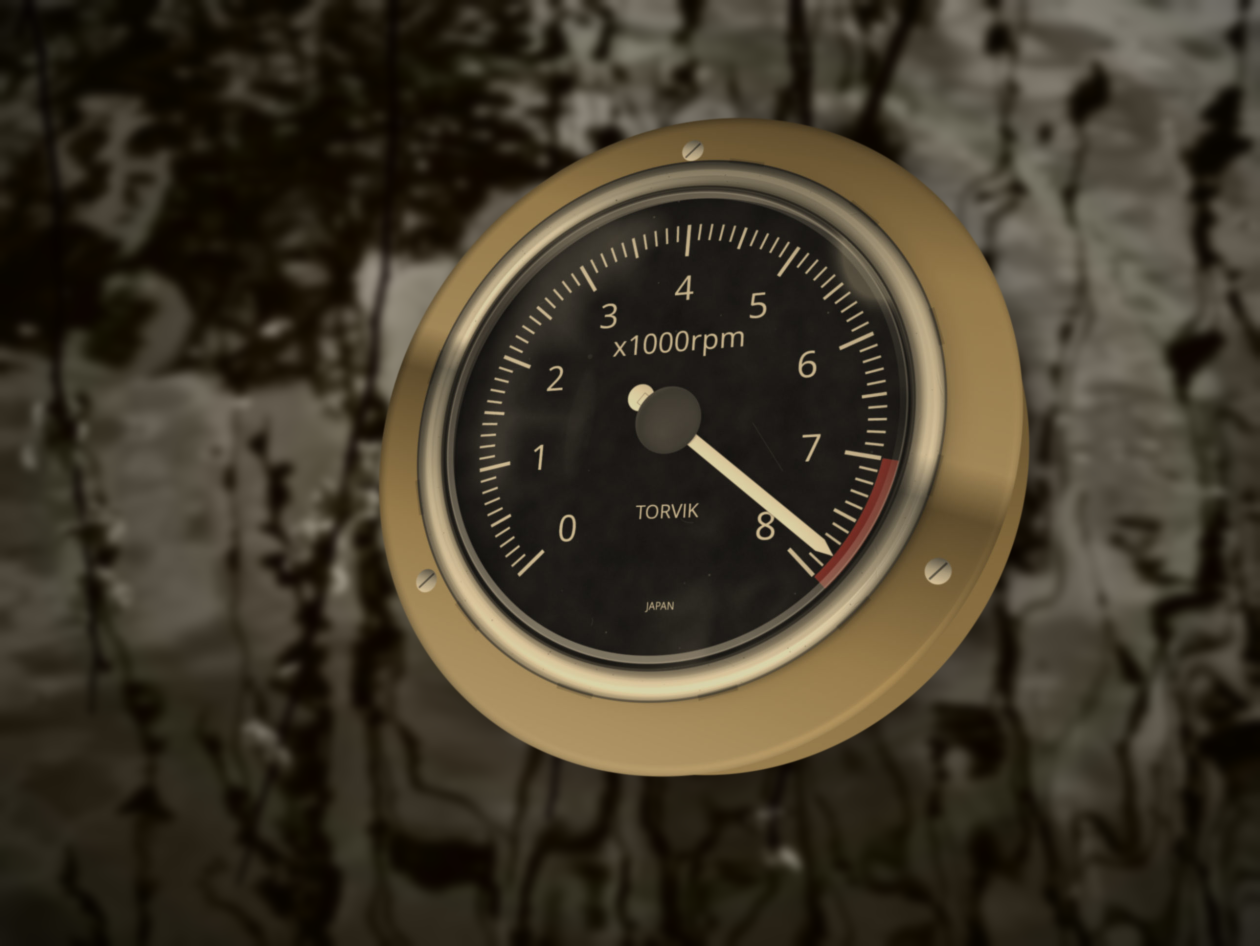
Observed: 7800 rpm
